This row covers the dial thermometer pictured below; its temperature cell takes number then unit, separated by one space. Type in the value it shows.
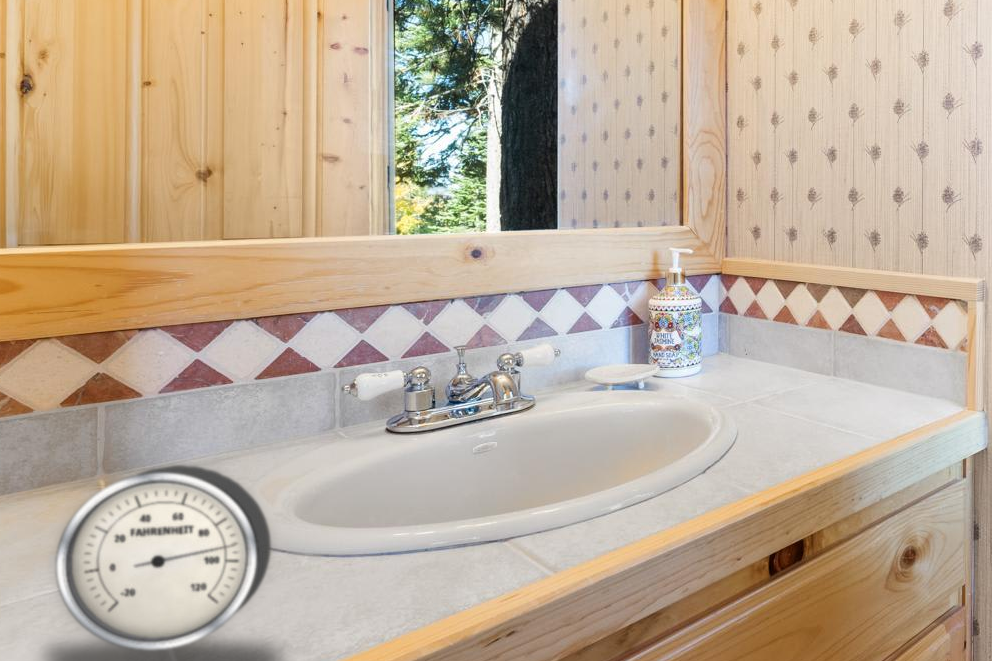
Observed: 92 °F
